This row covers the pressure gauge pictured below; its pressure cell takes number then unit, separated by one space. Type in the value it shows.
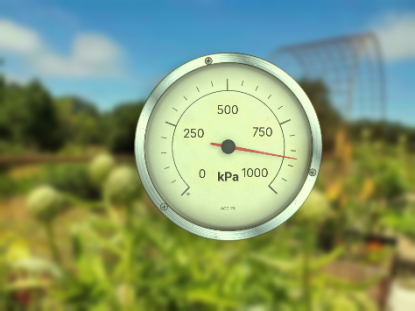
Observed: 875 kPa
